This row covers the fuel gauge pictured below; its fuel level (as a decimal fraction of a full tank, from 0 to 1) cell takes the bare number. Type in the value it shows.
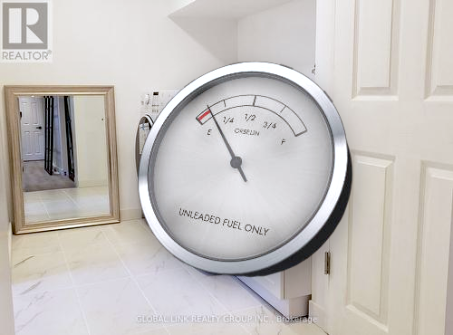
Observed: 0.125
